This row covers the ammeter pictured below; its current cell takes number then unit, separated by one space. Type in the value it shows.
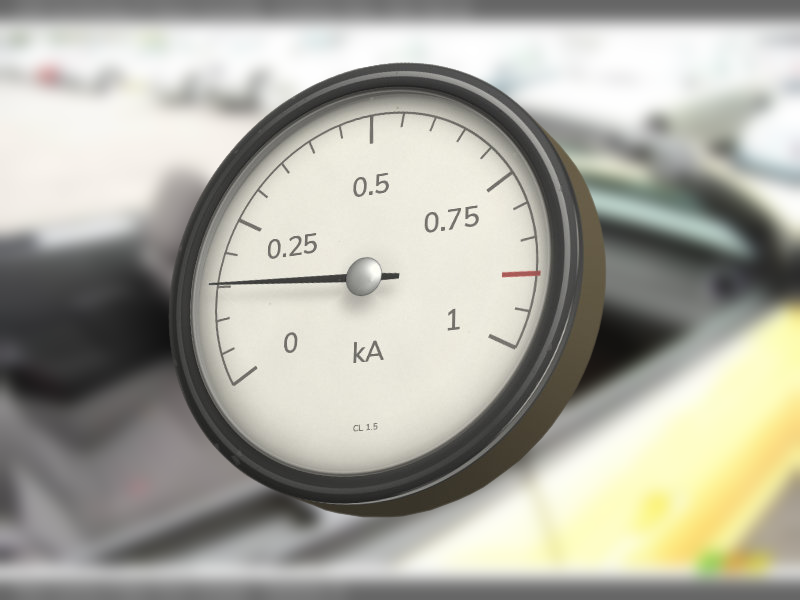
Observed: 0.15 kA
